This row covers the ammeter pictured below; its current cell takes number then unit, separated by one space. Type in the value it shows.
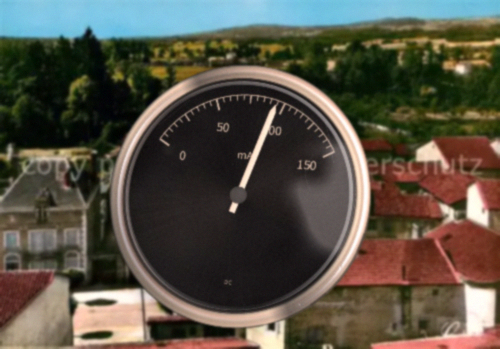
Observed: 95 mA
